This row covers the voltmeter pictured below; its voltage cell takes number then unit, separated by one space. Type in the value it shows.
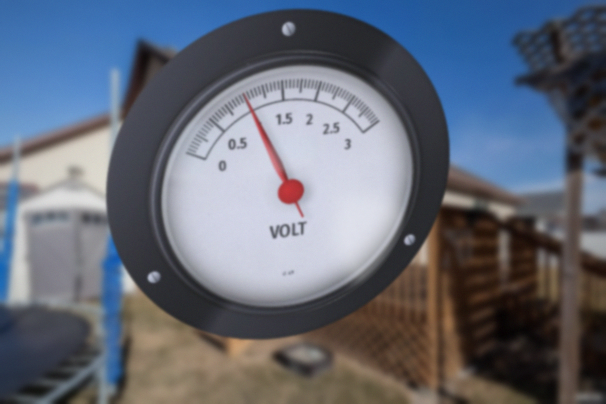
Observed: 1 V
